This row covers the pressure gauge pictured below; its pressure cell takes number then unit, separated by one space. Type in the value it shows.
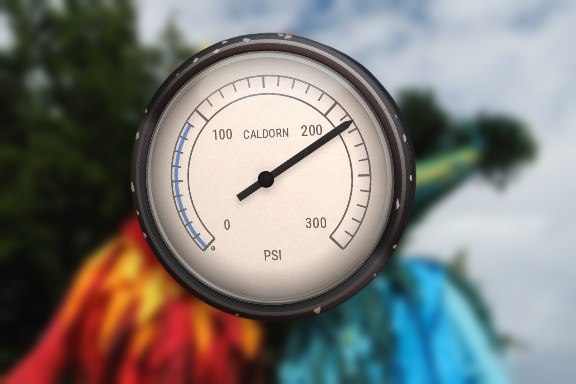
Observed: 215 psi
